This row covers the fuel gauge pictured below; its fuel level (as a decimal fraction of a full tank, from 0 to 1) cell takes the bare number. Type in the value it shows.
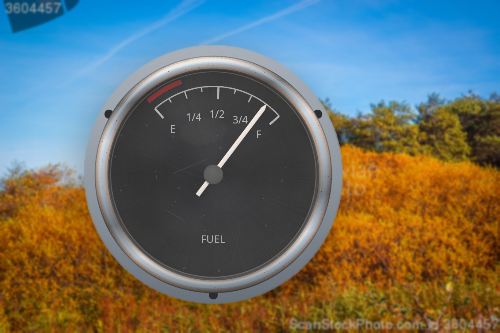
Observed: 0.875
